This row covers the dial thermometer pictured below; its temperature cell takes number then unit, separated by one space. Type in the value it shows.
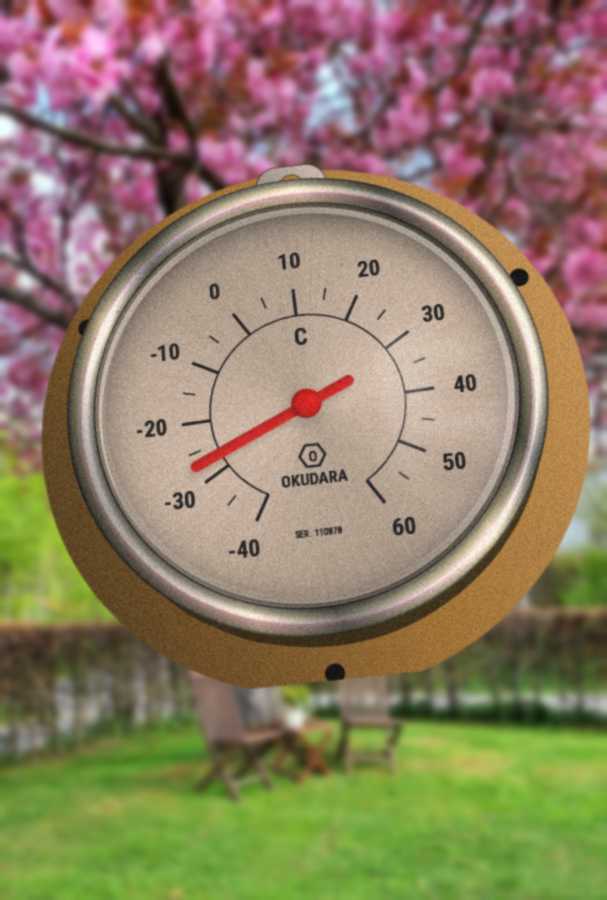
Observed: -27.5 °C
